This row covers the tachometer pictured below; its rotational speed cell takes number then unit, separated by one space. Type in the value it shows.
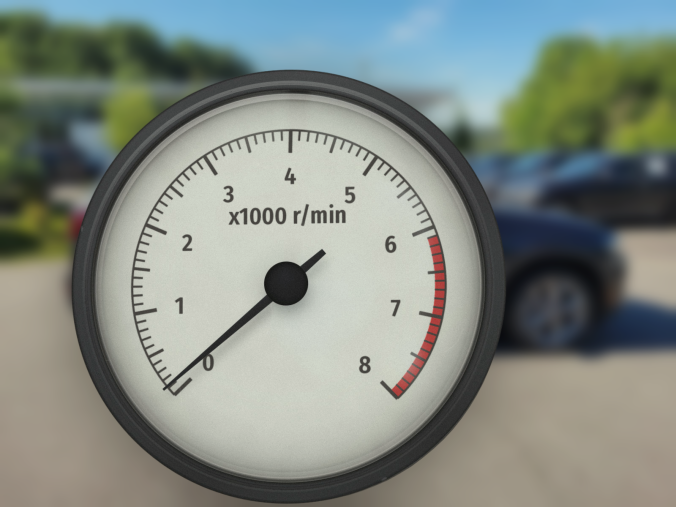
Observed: 100 rpm
